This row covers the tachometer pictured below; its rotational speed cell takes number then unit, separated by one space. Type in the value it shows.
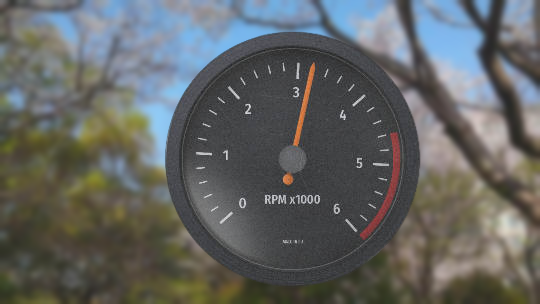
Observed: 3200 rpm
